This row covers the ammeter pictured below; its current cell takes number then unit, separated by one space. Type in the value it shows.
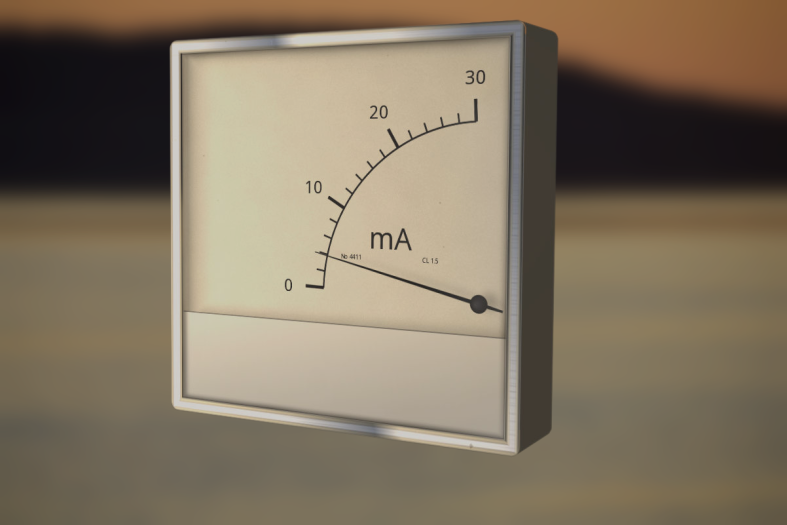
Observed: 4 mA
